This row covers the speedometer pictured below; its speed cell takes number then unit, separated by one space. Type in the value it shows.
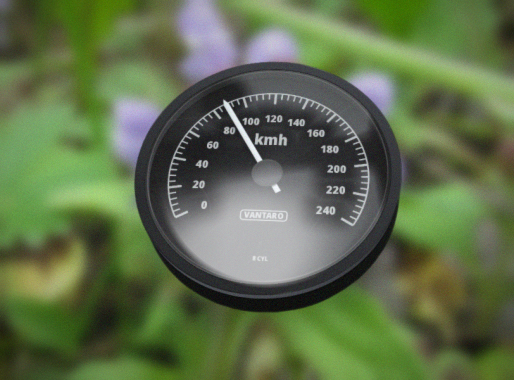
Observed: 88 km/h
